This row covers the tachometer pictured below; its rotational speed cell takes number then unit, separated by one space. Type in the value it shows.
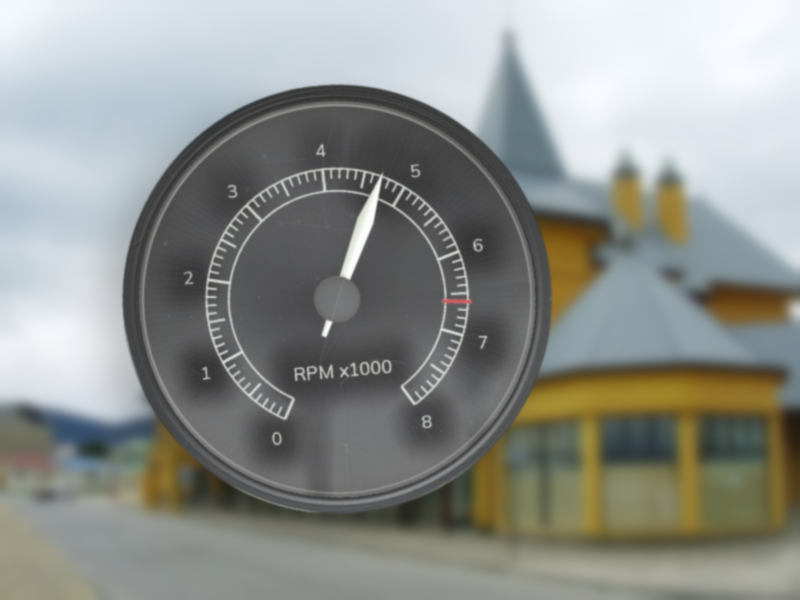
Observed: 4700 rpm
